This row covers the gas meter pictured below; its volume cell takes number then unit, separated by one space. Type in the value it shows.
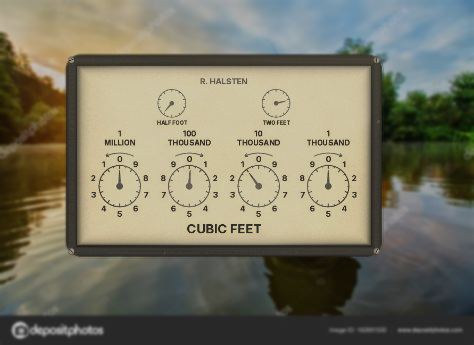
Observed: 1000 ft³
